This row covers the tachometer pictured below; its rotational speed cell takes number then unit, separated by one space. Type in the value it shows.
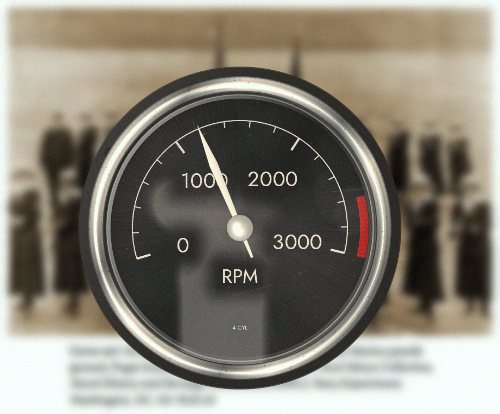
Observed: 1200 rpm
